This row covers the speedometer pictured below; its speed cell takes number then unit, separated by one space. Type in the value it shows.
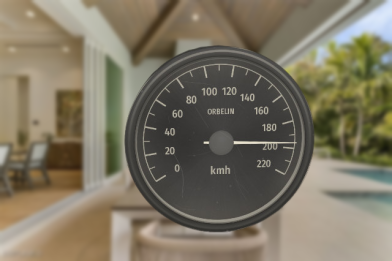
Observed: 195 km/h
